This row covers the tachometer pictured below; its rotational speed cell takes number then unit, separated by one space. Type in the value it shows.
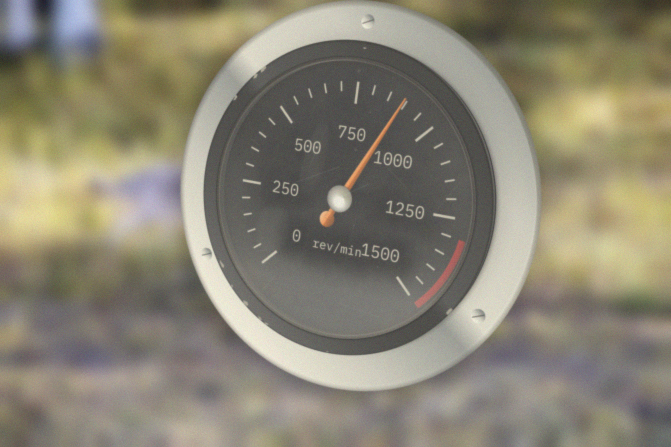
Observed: 900 rpm
